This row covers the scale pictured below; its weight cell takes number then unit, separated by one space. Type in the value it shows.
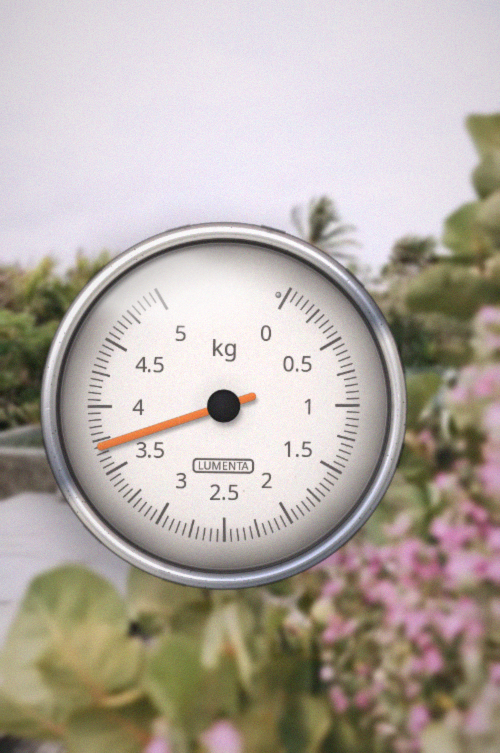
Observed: 3.7 kg
